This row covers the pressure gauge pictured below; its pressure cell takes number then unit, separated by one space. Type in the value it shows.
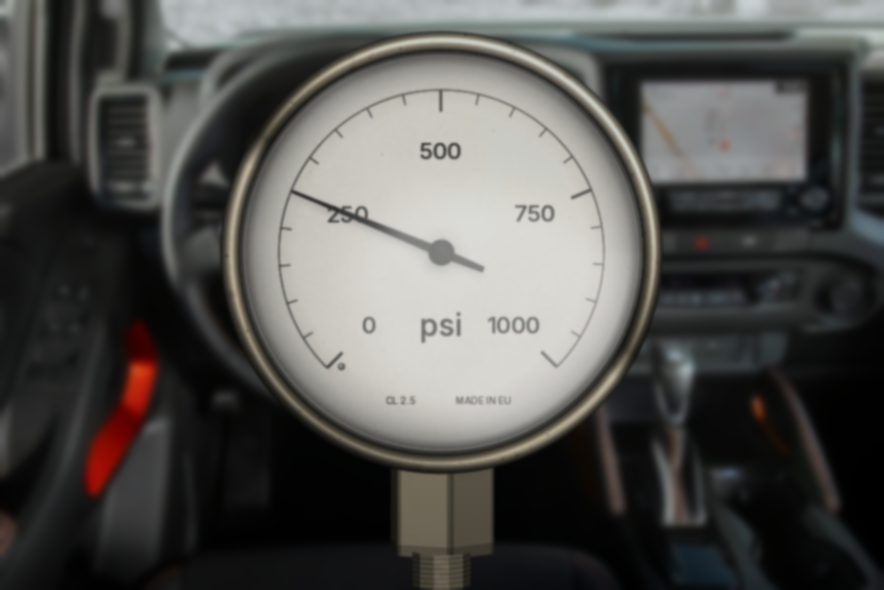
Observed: 250 psi
